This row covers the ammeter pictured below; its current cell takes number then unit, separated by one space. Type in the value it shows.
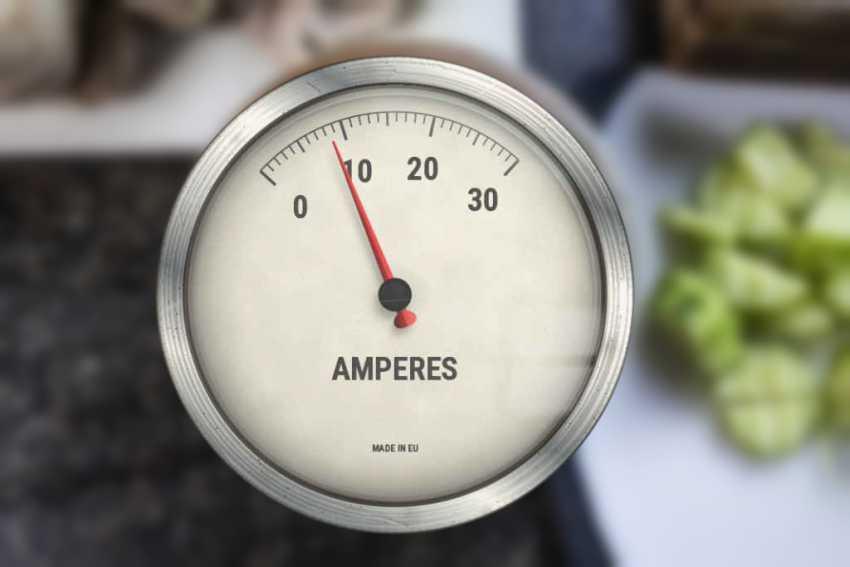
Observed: 8.5 A
